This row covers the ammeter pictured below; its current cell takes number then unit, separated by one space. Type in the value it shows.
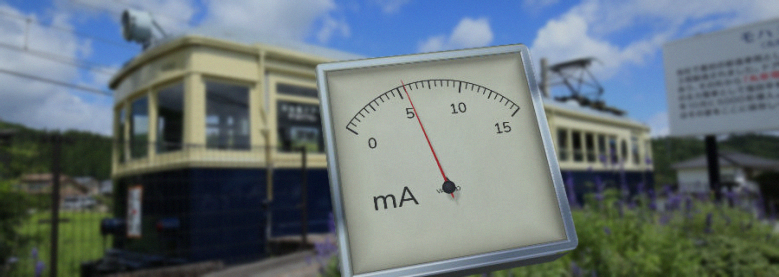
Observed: 5.5 mA
